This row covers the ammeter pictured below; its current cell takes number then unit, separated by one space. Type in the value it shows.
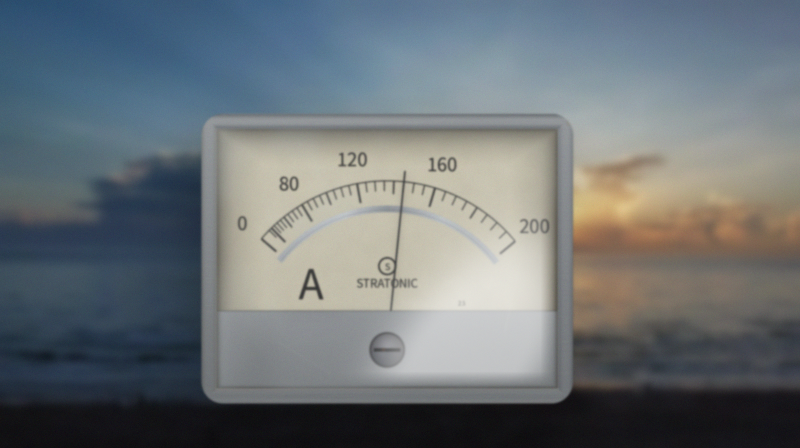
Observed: 145 A
